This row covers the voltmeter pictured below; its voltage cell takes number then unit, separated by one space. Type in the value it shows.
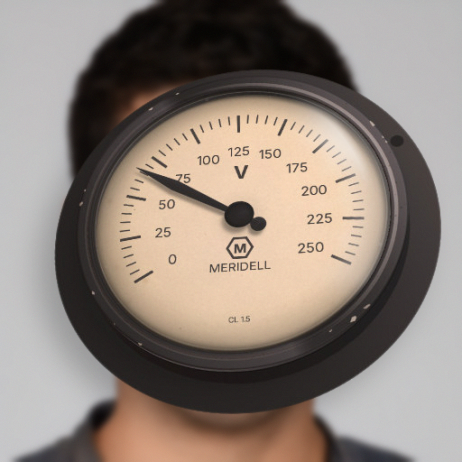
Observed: 65 V
